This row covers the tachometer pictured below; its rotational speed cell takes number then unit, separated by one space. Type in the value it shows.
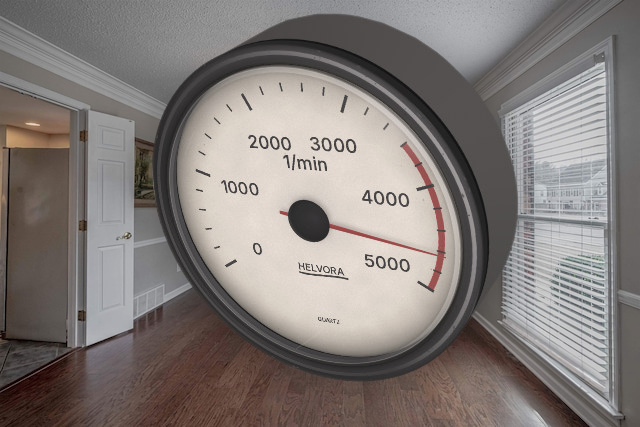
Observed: 4600 rpm
